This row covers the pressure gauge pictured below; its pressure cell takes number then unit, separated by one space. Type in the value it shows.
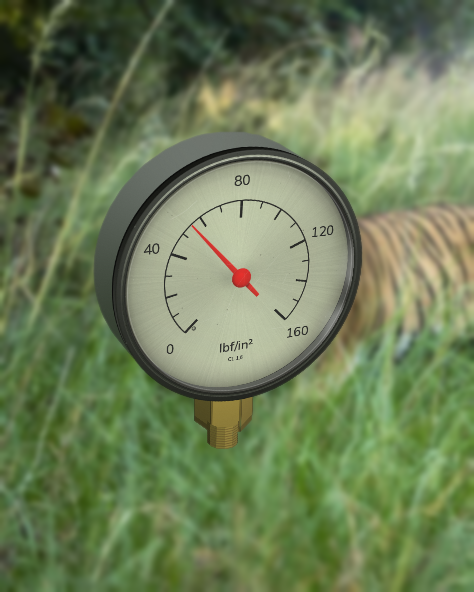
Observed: 55 psi
